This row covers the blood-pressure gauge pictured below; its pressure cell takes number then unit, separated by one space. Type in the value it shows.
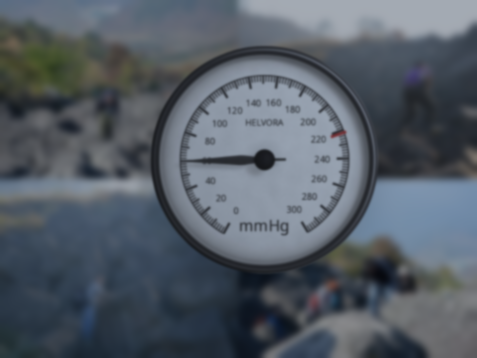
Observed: 60 mmHg
